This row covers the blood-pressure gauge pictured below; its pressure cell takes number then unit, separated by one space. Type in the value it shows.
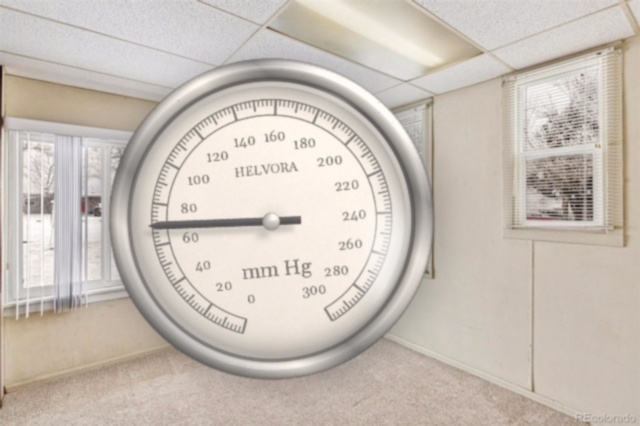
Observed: 70 mmHg
